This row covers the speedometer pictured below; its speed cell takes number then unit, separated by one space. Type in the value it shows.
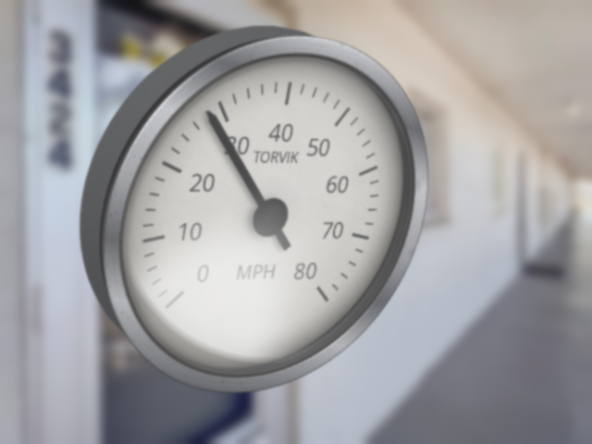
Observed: 28 mph
